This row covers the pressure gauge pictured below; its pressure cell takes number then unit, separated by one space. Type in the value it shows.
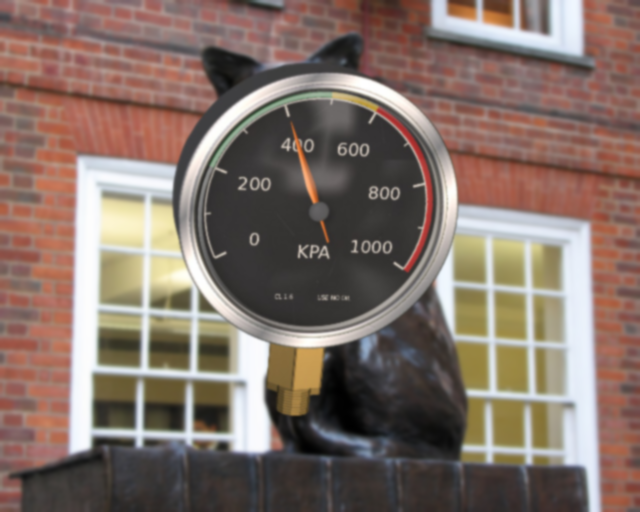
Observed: 400 kPa
